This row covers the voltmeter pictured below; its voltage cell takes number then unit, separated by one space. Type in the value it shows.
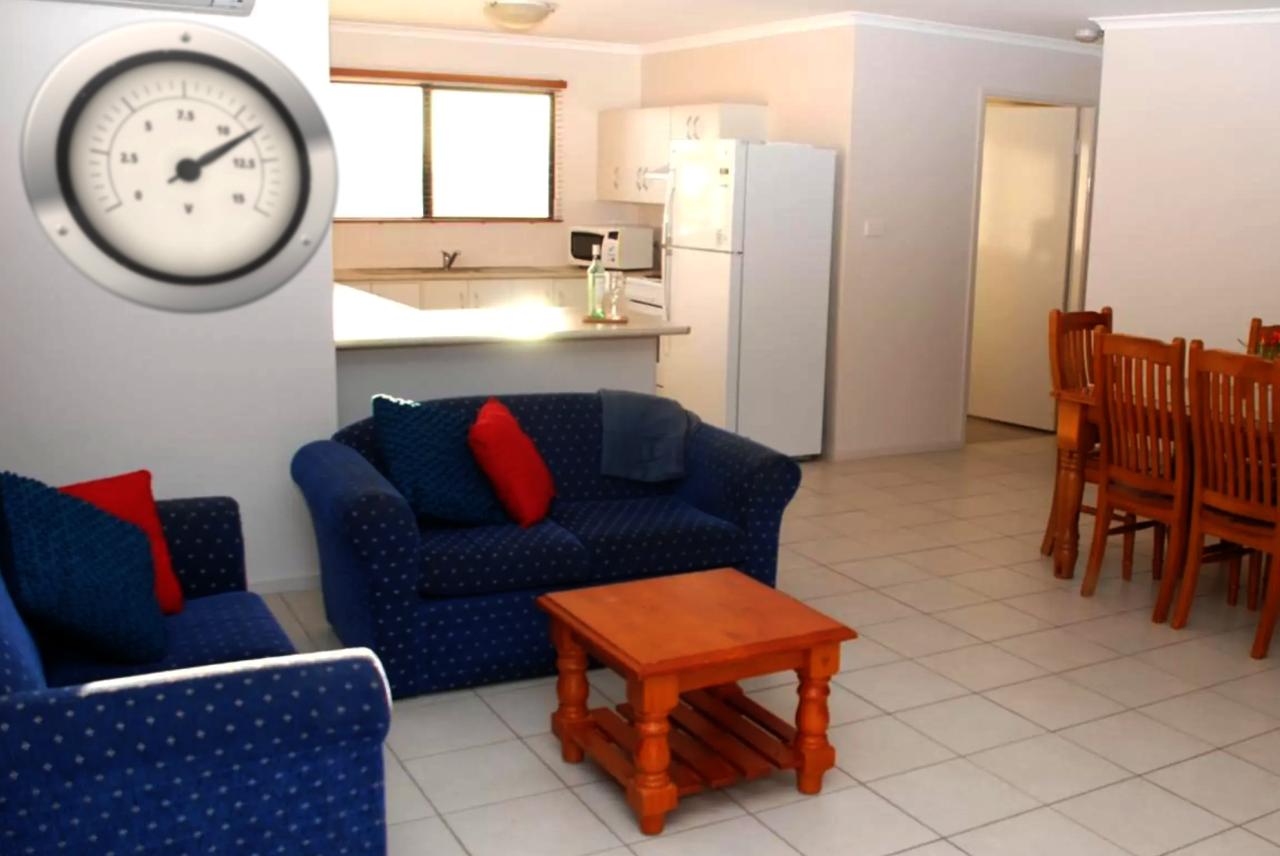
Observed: 11 V
